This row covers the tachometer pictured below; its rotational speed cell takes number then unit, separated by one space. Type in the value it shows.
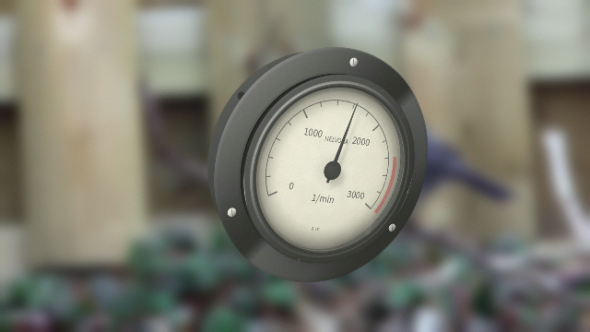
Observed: 1600 rpm
